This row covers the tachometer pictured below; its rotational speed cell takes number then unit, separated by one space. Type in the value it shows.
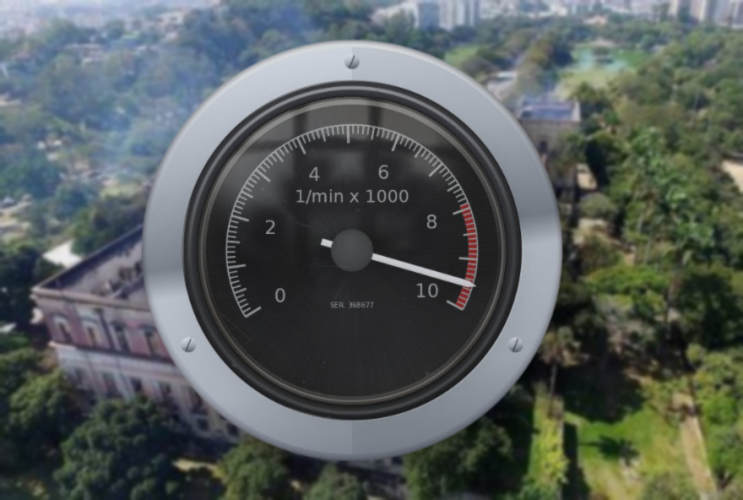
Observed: 9500 rpm
